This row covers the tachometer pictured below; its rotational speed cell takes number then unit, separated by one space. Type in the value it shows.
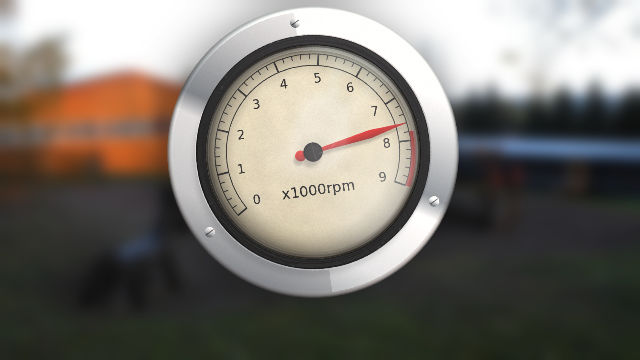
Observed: 7600 rpm
